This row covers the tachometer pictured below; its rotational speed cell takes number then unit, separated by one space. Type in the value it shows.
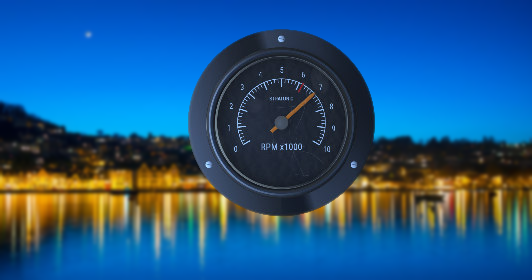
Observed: 7000 rpm
